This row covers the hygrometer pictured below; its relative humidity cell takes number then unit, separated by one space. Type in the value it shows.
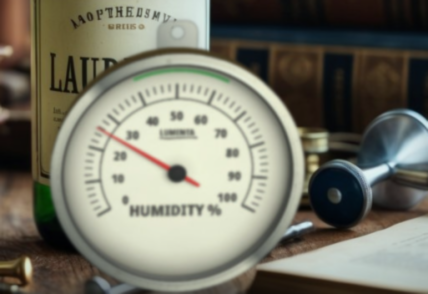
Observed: 26 %
